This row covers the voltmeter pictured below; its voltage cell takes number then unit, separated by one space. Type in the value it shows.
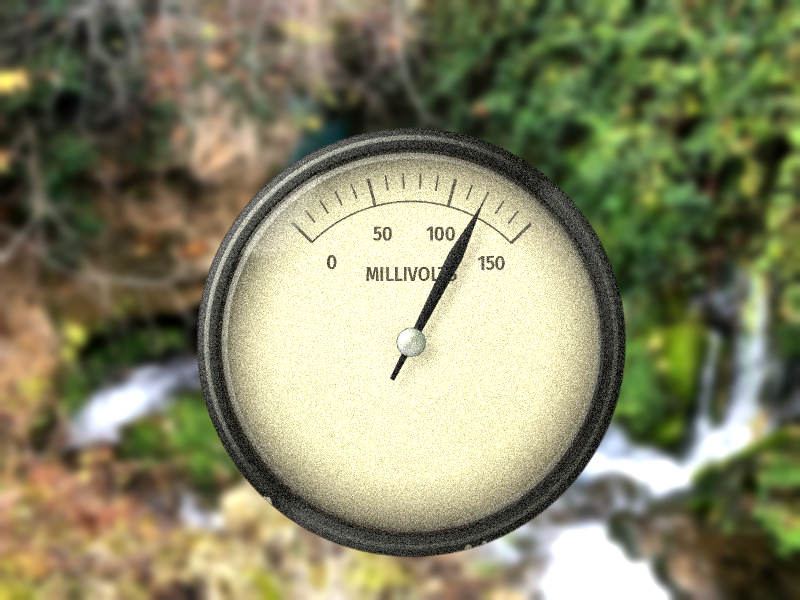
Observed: 120 mV
